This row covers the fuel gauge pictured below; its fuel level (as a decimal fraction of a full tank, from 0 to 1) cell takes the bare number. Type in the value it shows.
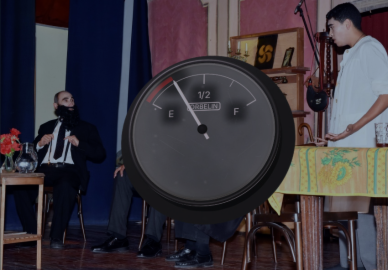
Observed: 0.25
